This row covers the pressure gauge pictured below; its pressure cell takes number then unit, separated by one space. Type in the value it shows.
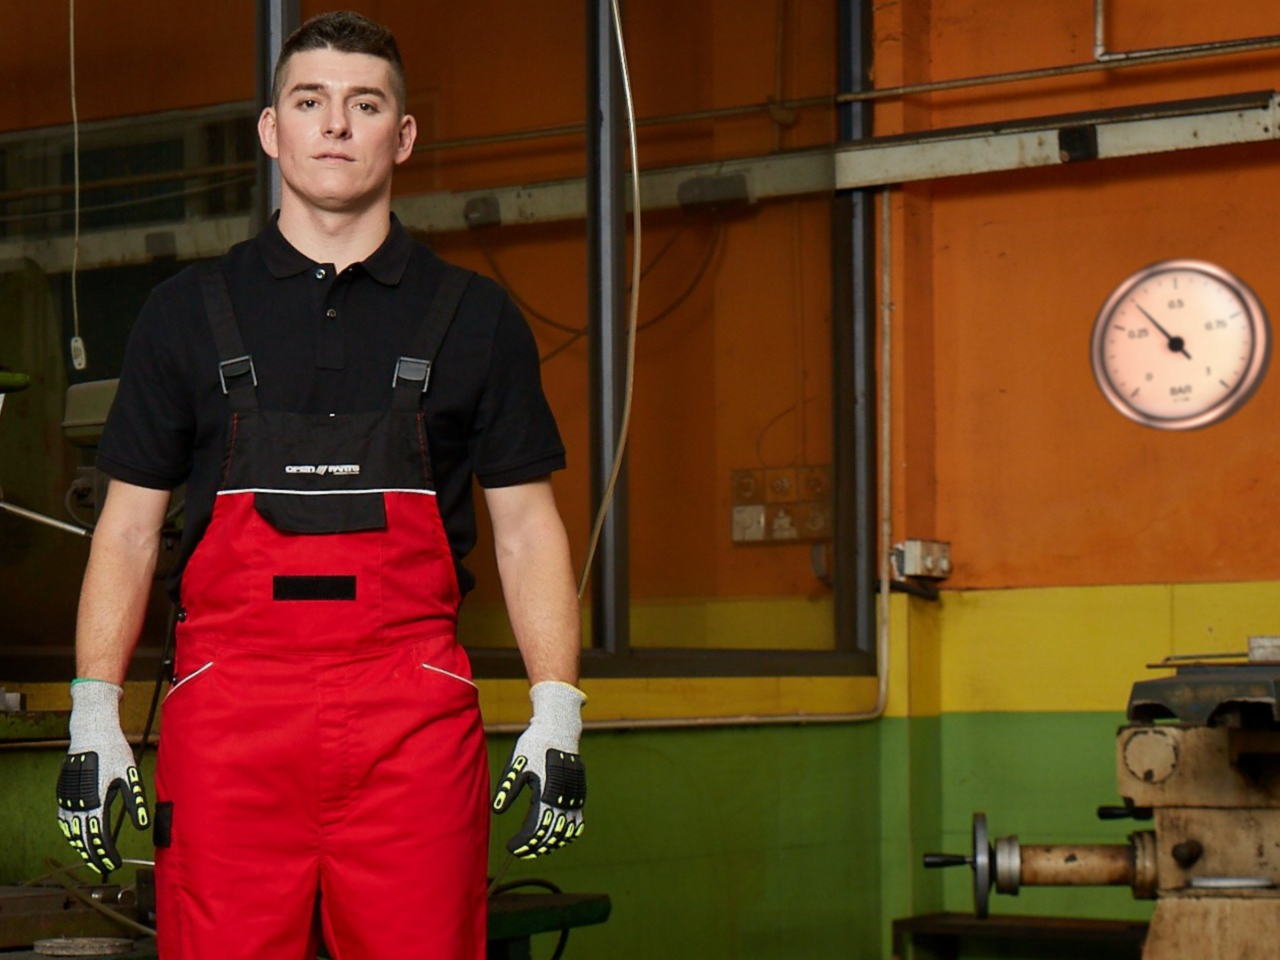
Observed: 0.35 bar
